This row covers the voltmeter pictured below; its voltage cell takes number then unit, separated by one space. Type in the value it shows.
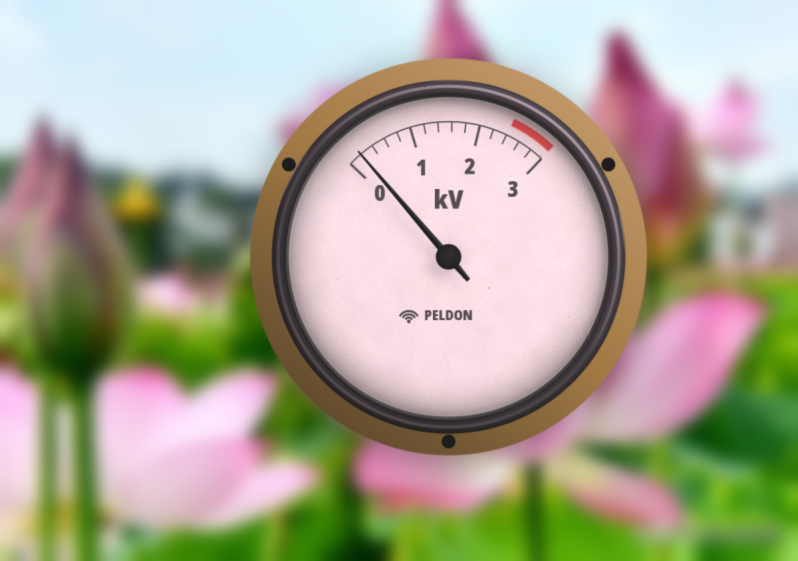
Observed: 0.2 kV
